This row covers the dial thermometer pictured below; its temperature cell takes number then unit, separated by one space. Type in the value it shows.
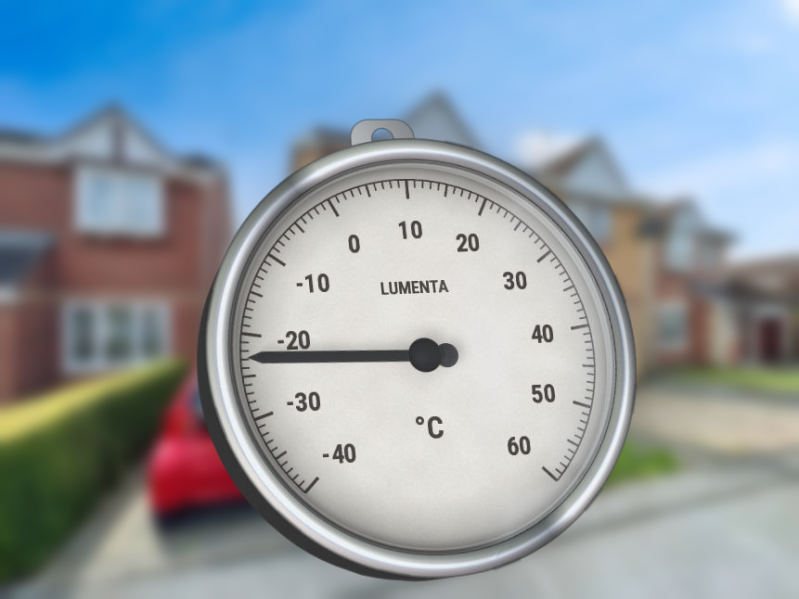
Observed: -23 °C
